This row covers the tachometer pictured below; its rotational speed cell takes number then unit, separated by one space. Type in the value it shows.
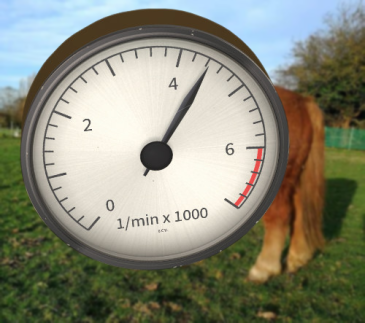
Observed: 4400 rpm
